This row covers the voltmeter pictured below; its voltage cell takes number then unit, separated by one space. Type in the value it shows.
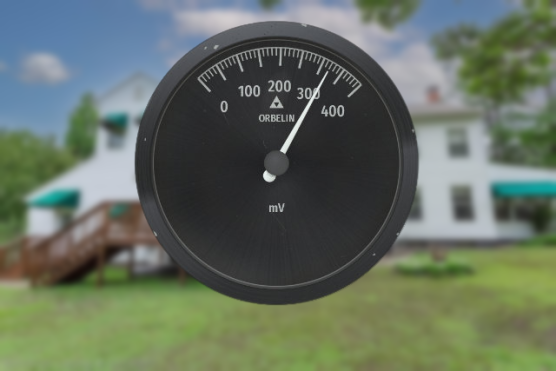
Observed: 320 mV
